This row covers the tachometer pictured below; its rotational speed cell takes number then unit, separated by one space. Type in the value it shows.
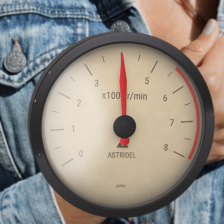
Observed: 4000 rpm
